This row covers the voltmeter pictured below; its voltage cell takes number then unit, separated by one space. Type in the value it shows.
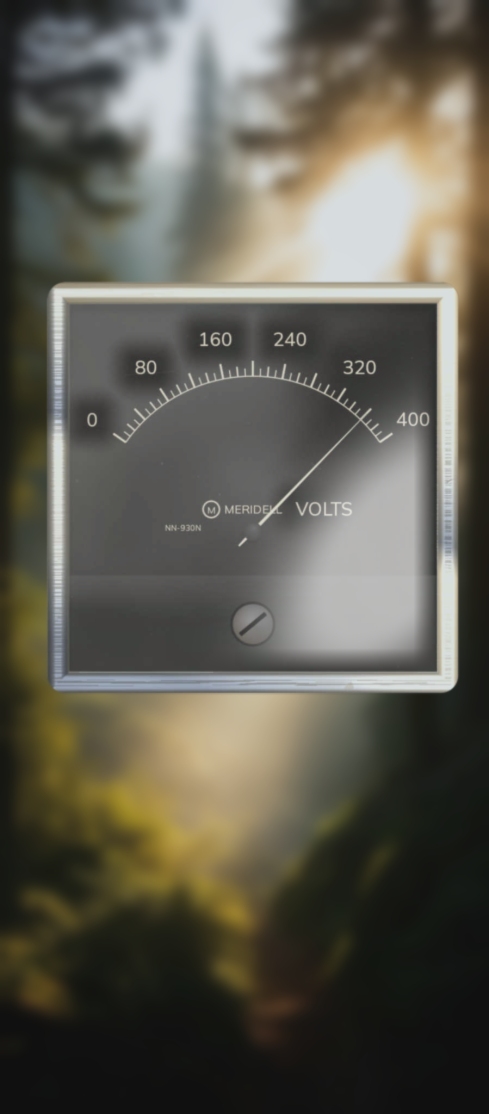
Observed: 360 V
